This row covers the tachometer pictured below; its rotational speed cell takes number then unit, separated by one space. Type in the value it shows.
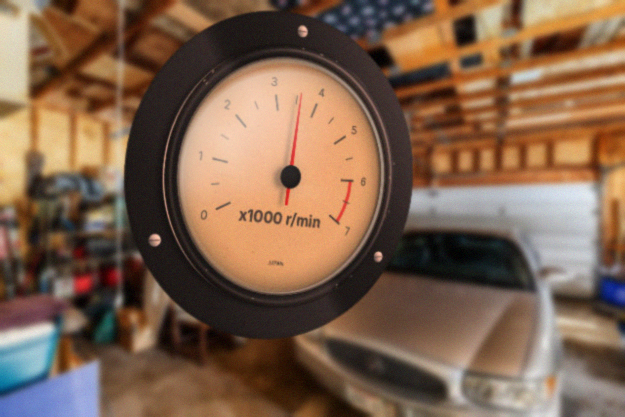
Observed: 3500 rpm
